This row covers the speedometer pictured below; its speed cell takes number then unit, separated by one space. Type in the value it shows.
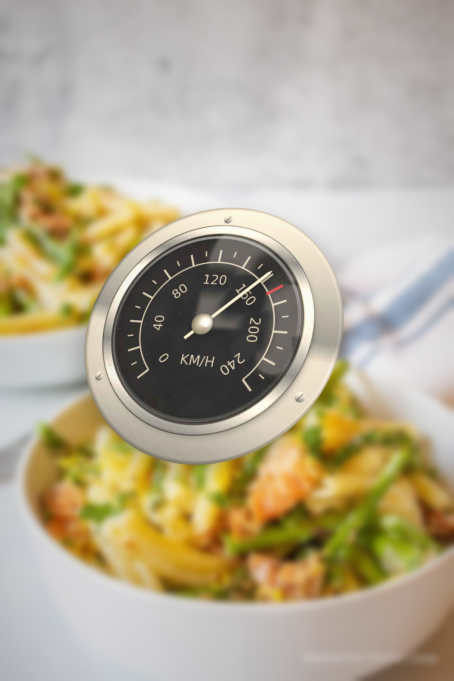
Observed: 160 km/h
